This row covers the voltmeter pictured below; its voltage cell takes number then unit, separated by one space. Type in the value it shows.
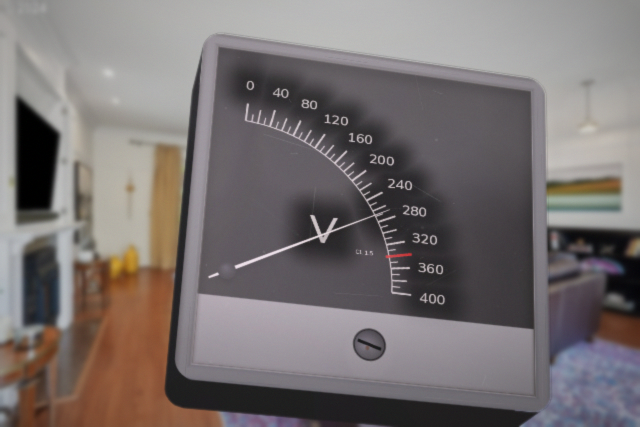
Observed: 270 V
